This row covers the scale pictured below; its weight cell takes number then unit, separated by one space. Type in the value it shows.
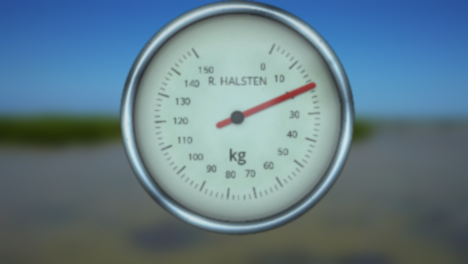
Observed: 20 kg
